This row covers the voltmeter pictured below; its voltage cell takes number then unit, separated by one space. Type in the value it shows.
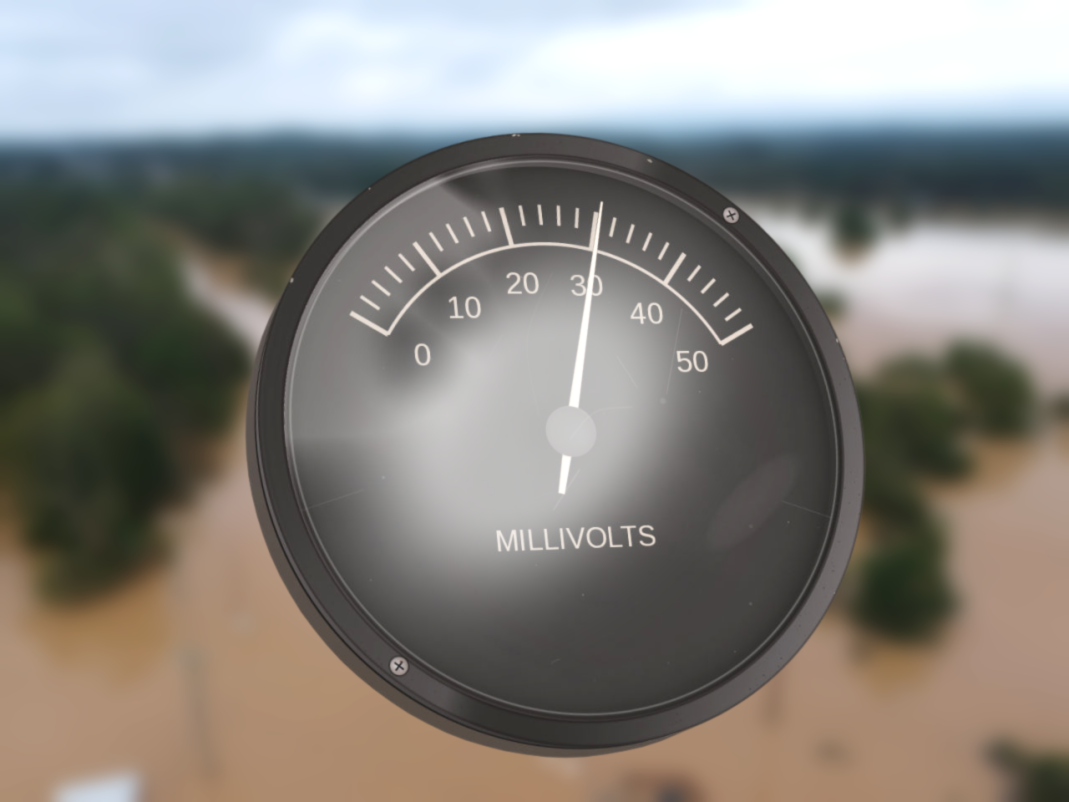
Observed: 30 mV
